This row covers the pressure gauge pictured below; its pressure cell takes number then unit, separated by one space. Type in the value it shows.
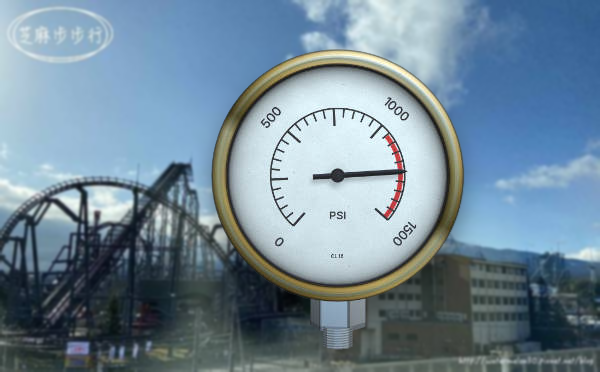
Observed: 1250 psi
